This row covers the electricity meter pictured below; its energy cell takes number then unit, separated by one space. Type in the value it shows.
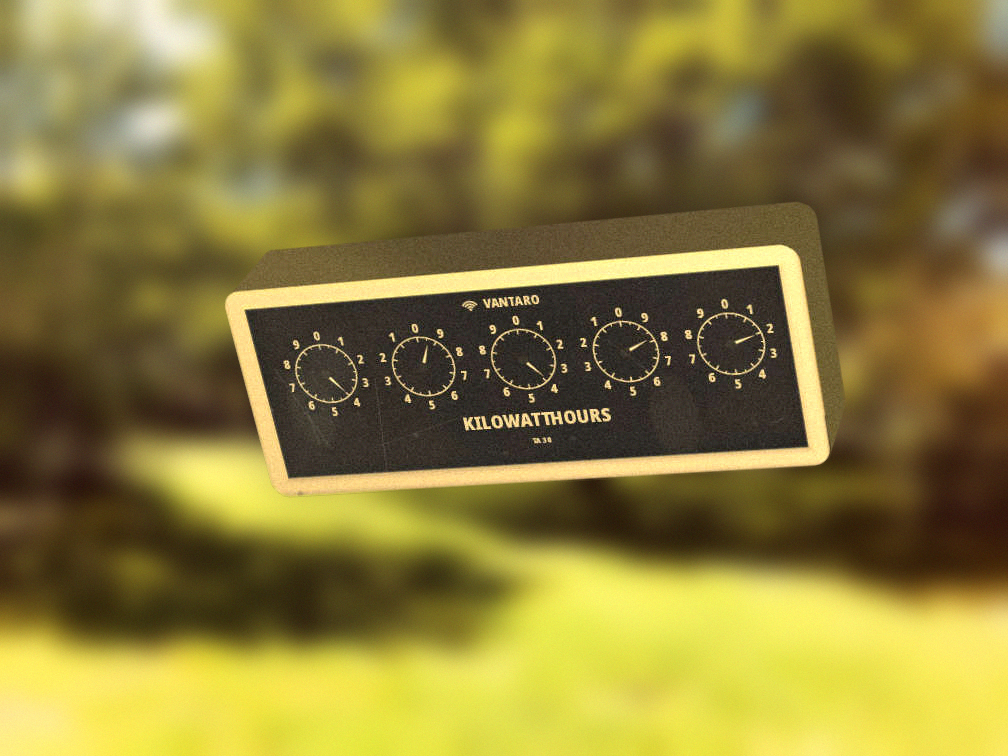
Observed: 39382 kWh
